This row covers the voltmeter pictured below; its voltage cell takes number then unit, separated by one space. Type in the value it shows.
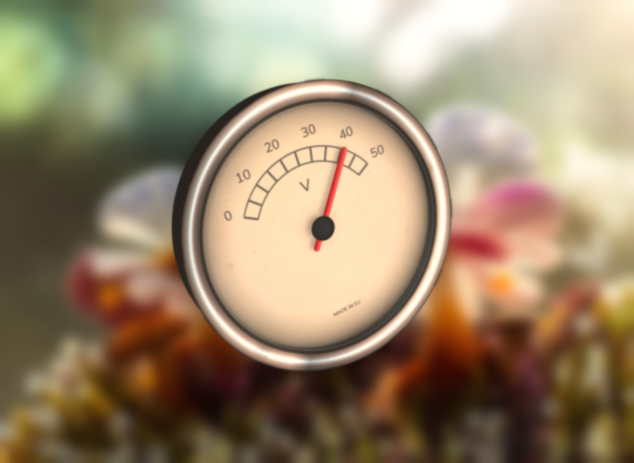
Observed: 40 V
